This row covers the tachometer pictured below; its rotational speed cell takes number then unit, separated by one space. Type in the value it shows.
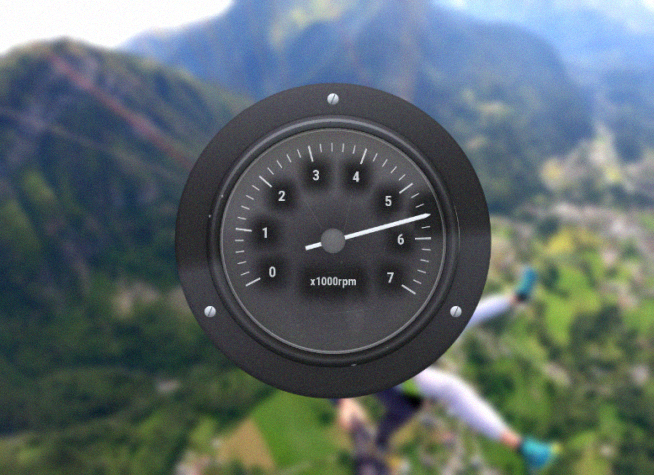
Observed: 5600 rpm
